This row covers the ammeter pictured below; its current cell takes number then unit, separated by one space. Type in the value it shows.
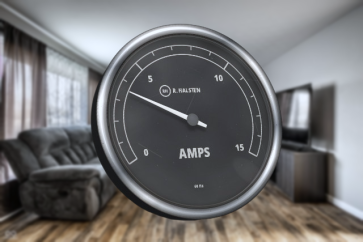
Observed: 3.5 A
